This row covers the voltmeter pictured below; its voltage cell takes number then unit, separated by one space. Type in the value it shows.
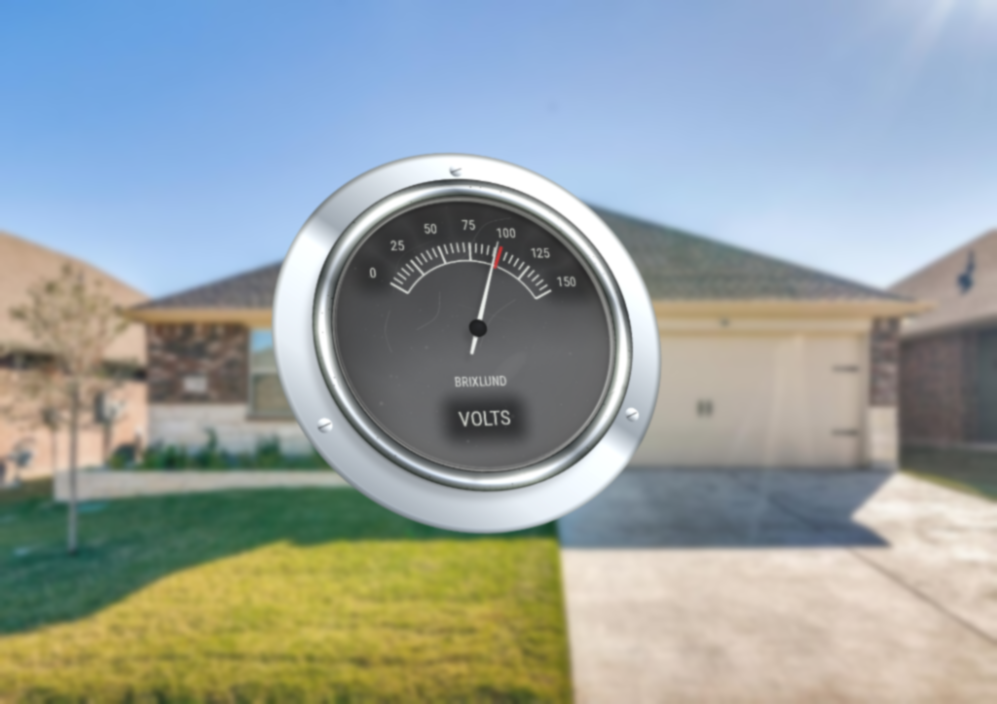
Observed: 95 V
